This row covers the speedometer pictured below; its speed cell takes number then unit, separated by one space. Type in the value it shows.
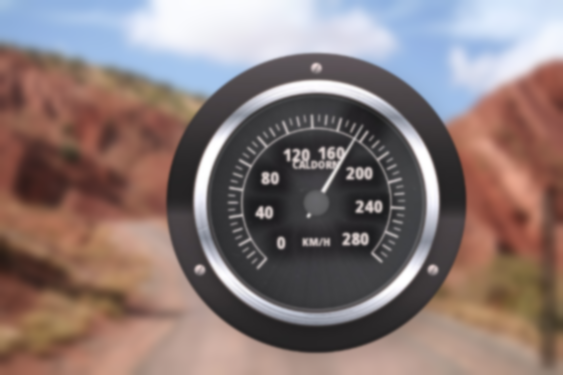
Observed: 175 km/h
